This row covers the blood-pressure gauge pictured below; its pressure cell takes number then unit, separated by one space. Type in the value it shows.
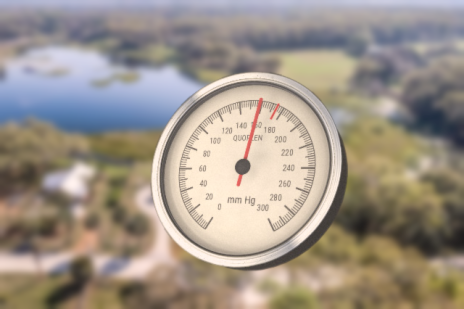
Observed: 160 mmHg
